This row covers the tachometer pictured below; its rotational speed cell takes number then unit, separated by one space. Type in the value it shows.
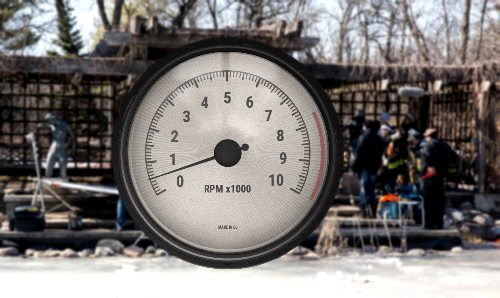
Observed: 500 rpm
